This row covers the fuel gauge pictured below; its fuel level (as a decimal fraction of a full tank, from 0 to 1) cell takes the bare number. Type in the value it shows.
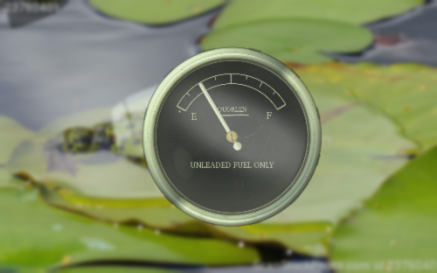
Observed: 0.25
